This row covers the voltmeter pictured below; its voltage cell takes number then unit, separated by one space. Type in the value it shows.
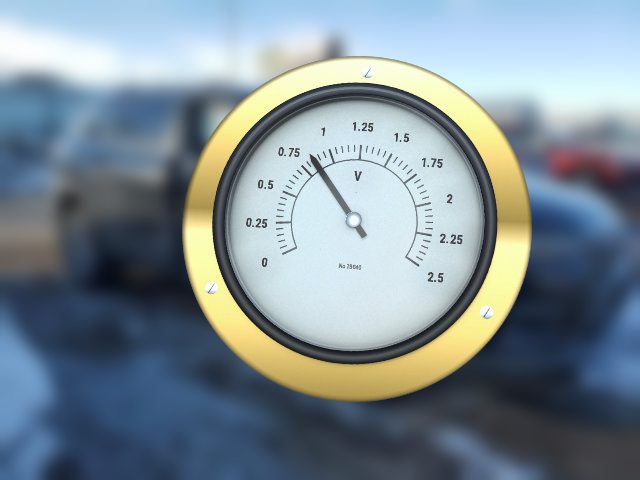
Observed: 0.85 V
